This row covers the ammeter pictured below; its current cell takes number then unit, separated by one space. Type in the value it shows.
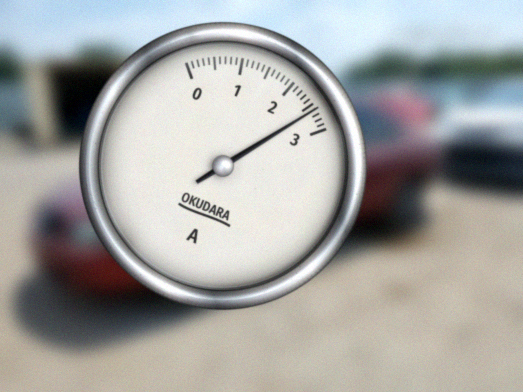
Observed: 2.6 A
